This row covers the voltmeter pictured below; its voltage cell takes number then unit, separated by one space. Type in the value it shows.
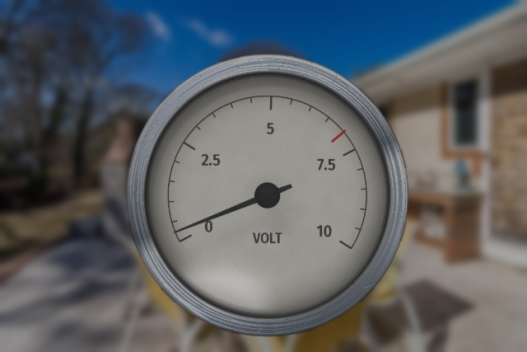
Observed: 0.25 V
